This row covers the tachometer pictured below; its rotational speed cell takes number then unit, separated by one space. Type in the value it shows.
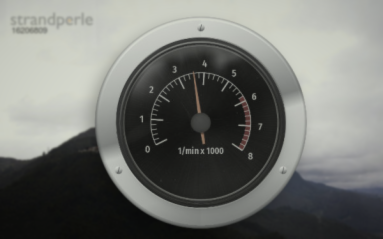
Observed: 3600 rpm
